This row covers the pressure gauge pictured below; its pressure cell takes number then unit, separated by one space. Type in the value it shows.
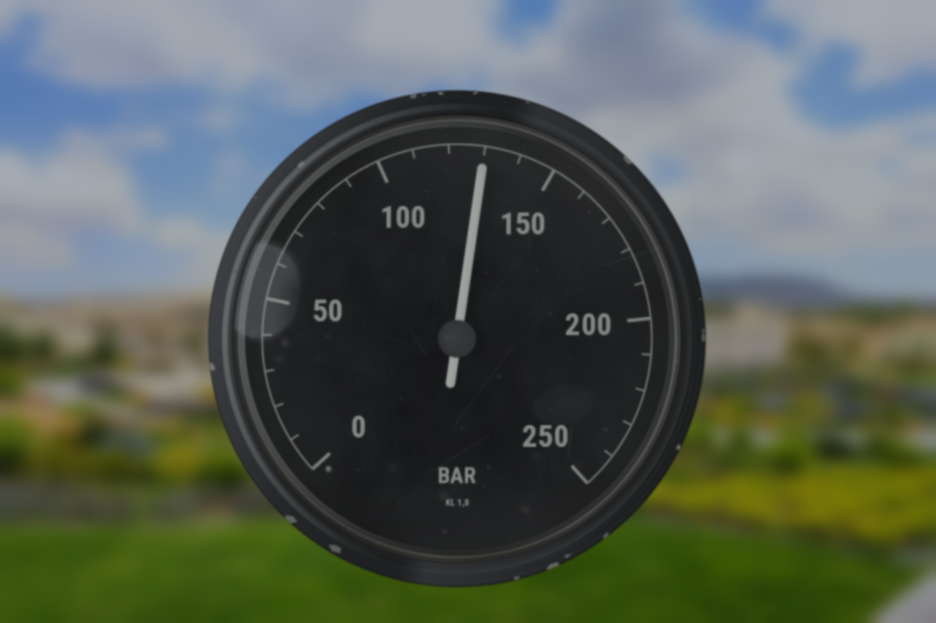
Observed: 130 bar
